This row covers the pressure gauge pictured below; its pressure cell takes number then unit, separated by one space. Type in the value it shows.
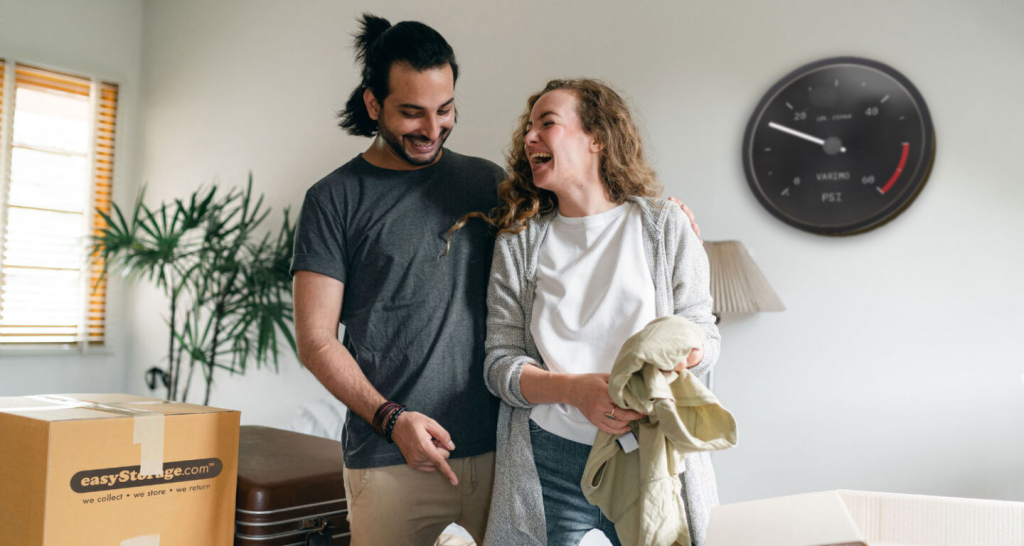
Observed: 15 psi
